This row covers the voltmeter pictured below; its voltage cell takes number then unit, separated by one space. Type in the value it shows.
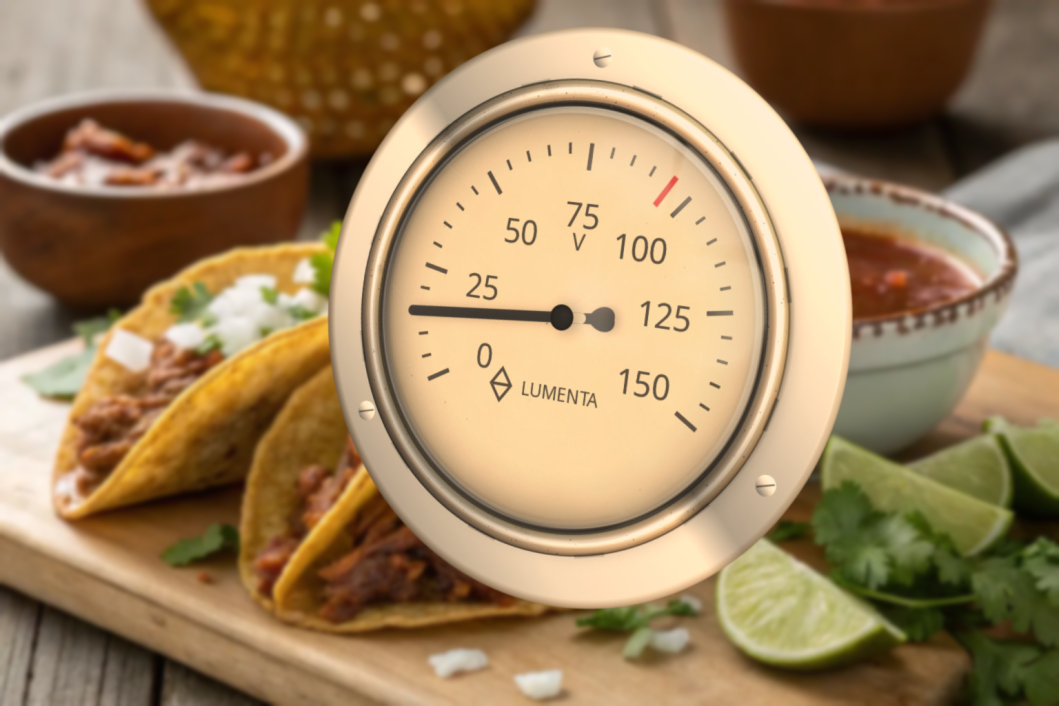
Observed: 15 V
